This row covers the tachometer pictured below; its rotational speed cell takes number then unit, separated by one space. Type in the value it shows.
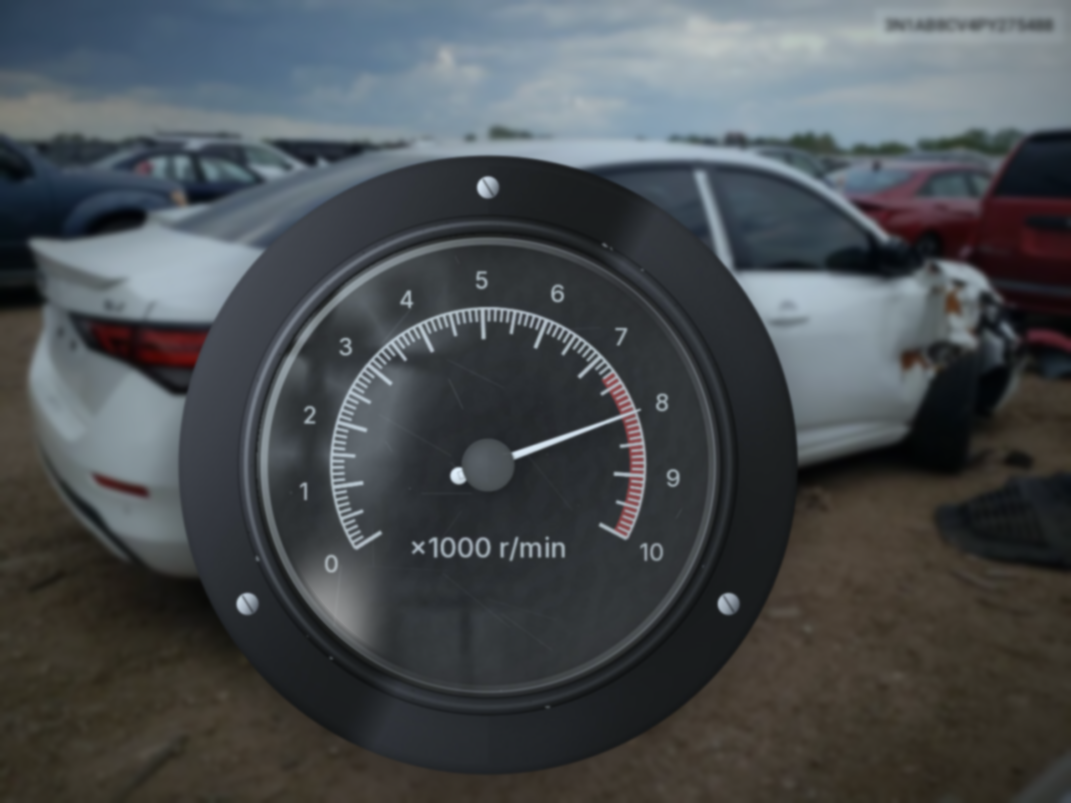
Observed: 8000 rpm
